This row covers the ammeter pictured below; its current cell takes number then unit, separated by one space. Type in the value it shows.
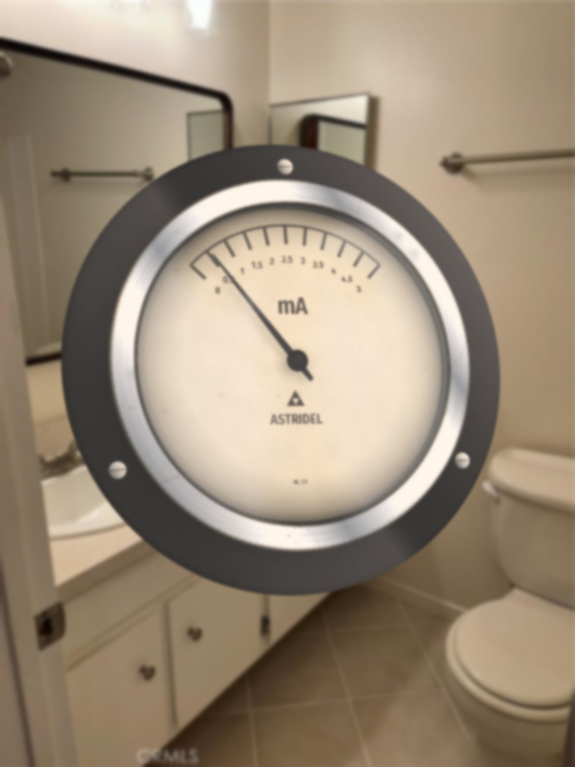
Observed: 0.5 mA
